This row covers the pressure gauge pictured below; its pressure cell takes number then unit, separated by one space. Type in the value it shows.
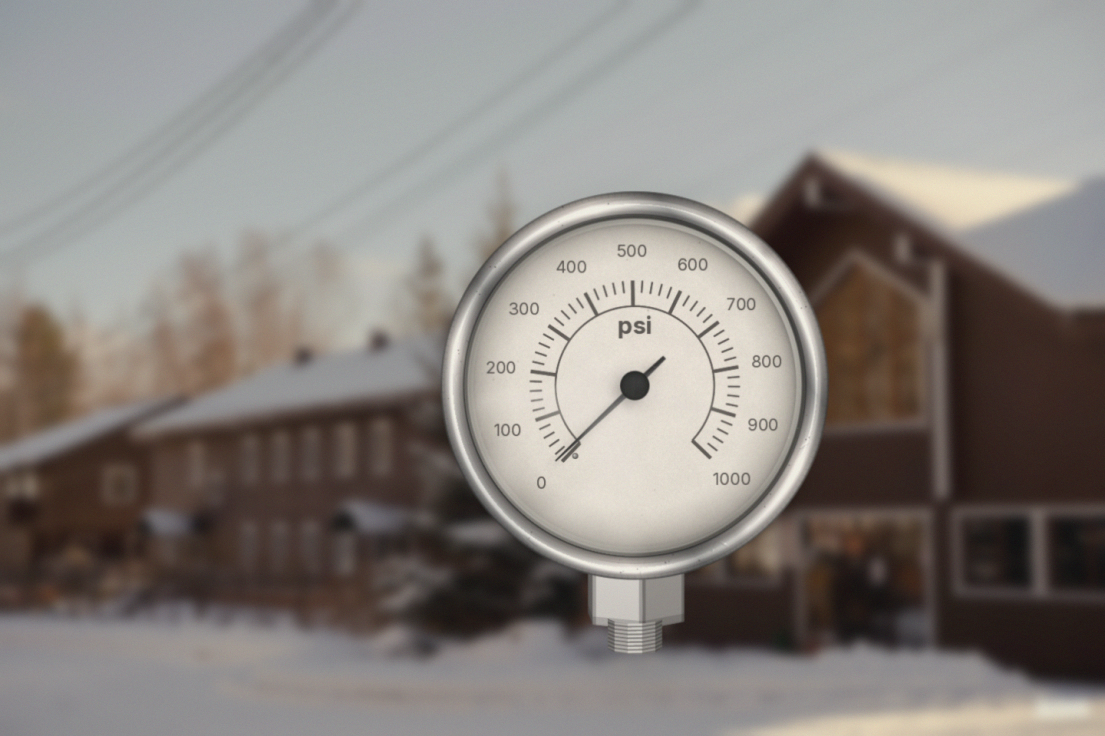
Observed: 10 psi
